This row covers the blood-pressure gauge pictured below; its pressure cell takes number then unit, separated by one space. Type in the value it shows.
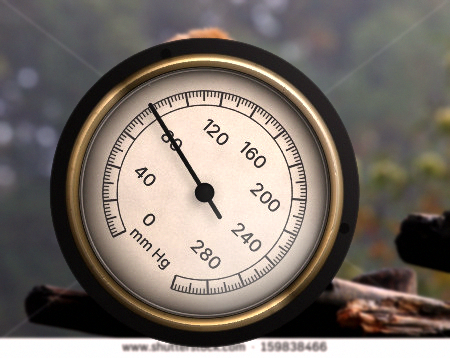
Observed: 80 mmHg
